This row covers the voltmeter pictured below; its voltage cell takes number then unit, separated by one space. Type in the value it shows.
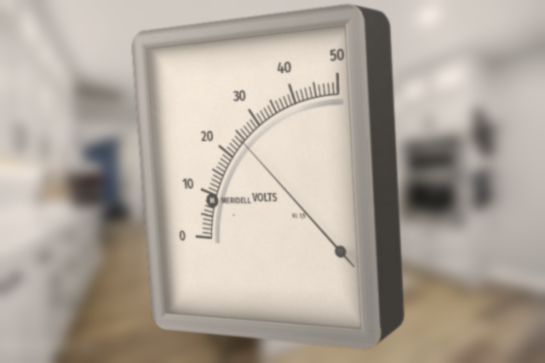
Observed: 25 V
